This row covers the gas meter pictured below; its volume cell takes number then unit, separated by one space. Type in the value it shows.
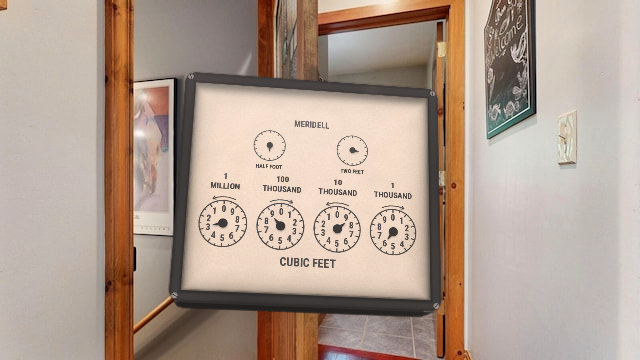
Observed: 288600 ft³
